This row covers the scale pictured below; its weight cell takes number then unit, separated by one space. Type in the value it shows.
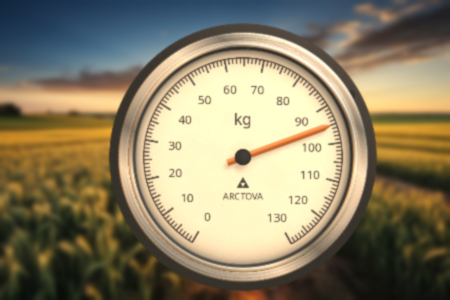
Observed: 95 kg
